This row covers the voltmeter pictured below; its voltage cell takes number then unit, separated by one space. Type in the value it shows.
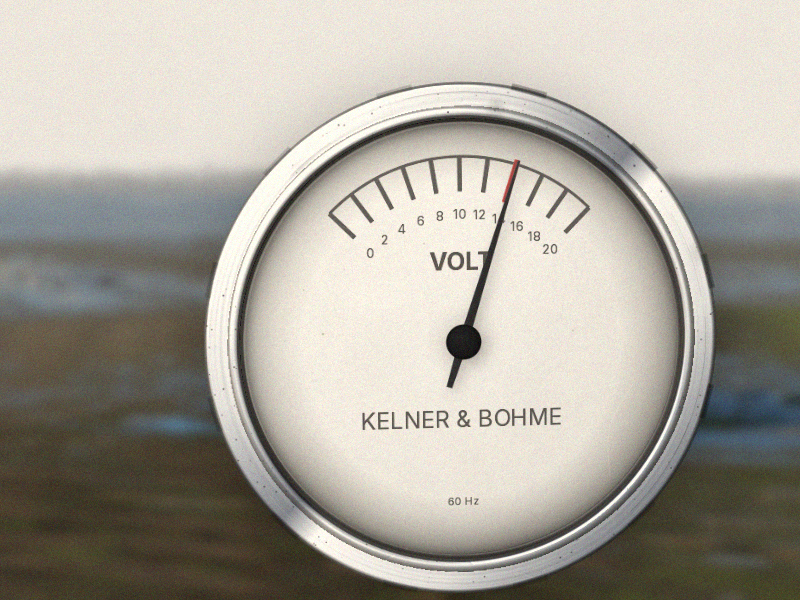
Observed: 14 V
